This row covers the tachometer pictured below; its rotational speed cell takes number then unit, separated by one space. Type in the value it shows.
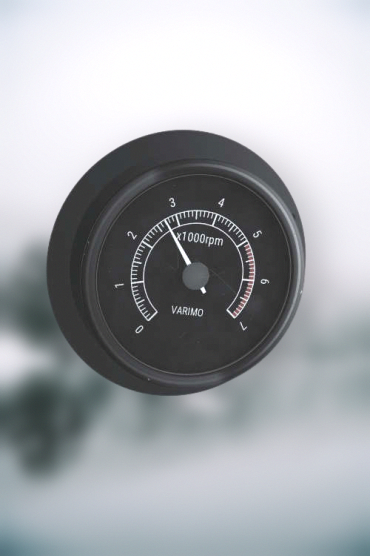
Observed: 2700 rpm
